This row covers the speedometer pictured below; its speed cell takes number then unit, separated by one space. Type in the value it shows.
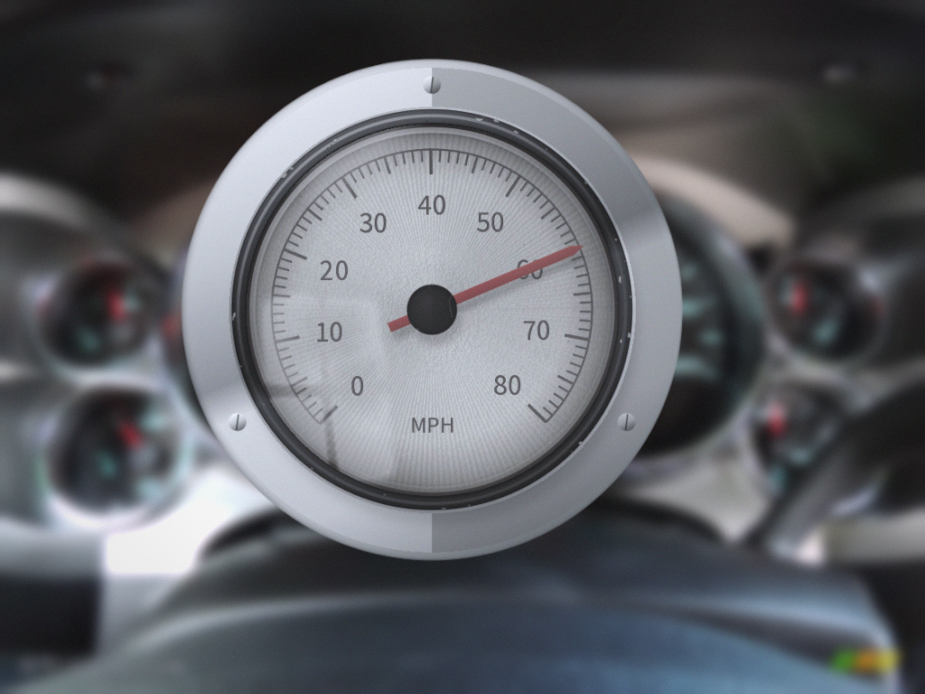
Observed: 60 mph
